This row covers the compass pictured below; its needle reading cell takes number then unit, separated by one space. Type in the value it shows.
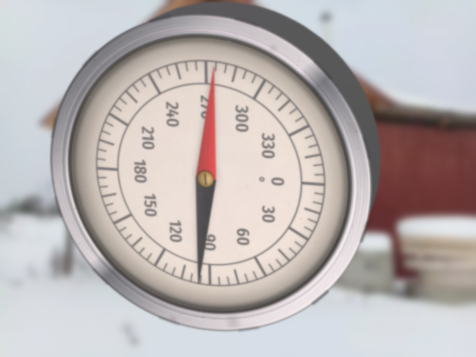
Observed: 275 °
